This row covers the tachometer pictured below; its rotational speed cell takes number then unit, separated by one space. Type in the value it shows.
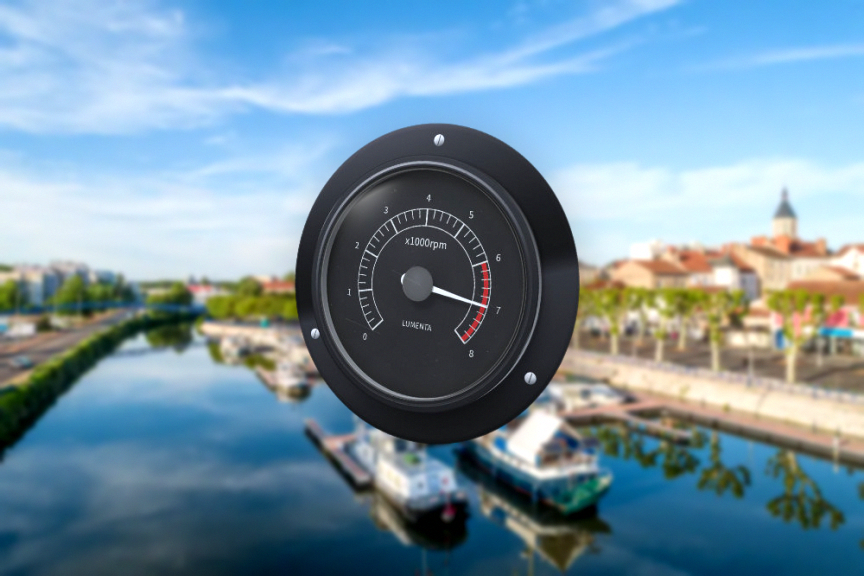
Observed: 7000 rpm
